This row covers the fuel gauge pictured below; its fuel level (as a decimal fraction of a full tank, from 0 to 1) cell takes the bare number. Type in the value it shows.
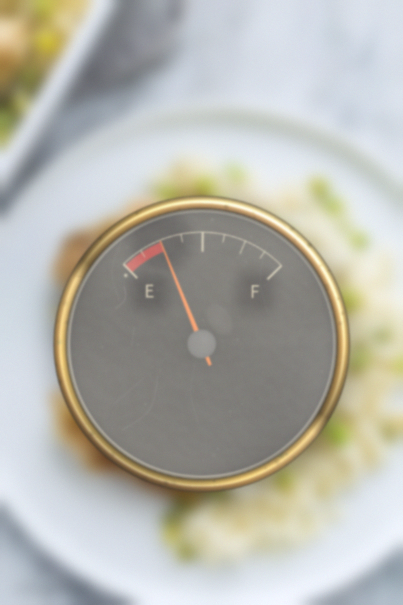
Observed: 0.25
